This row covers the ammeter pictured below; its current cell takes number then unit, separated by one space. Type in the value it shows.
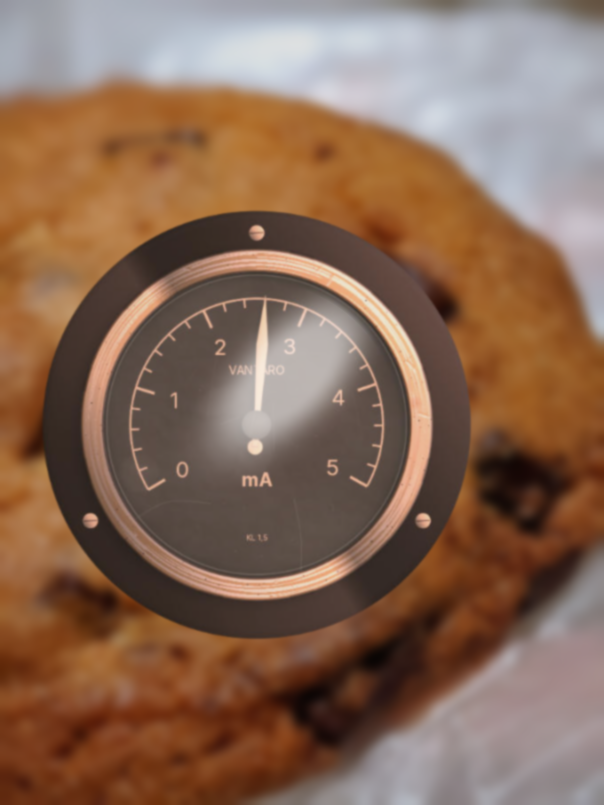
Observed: 2.6 mA
